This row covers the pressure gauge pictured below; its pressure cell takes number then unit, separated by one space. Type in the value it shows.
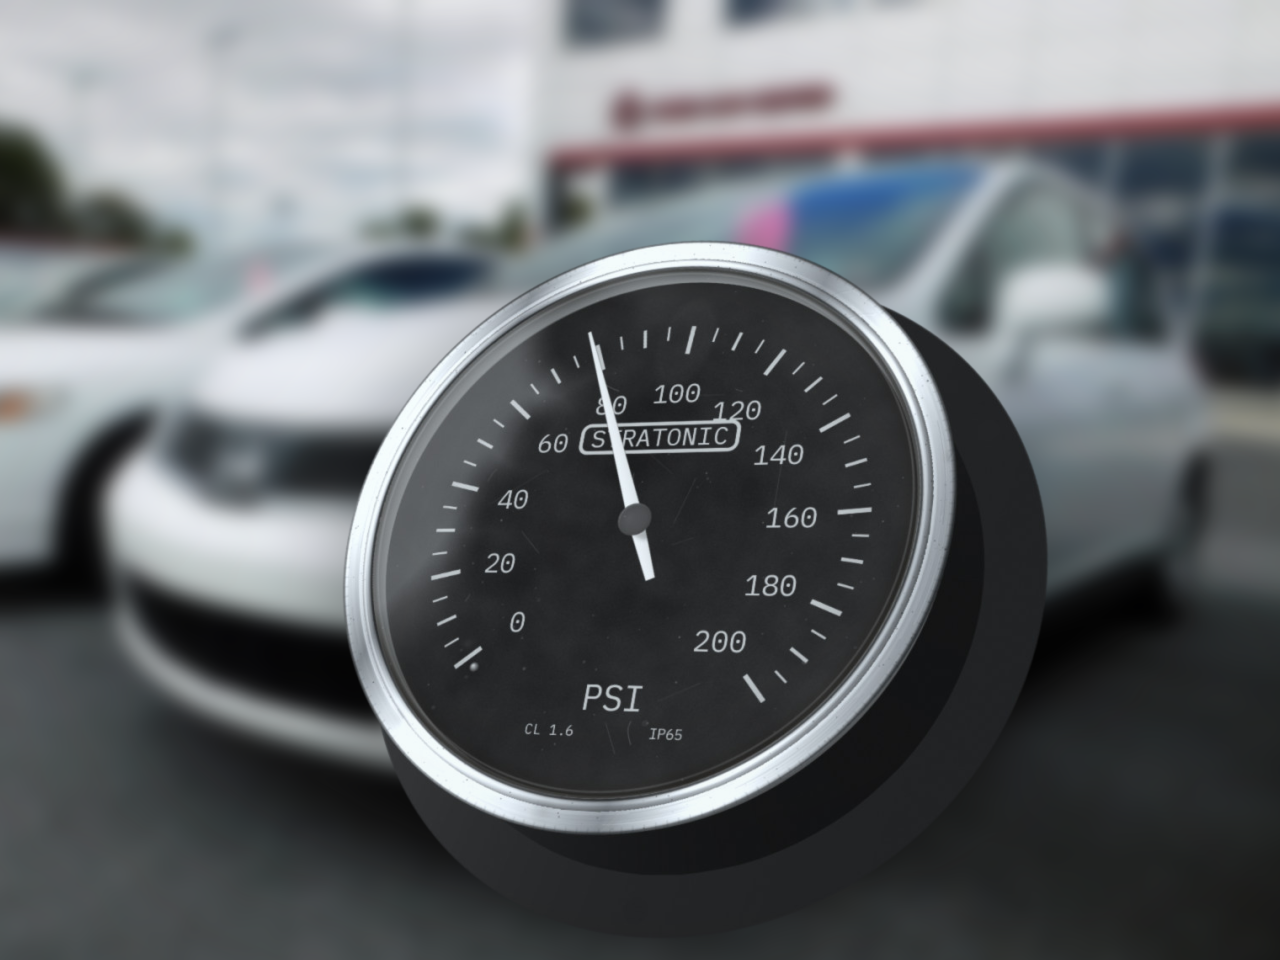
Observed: 80 psi
